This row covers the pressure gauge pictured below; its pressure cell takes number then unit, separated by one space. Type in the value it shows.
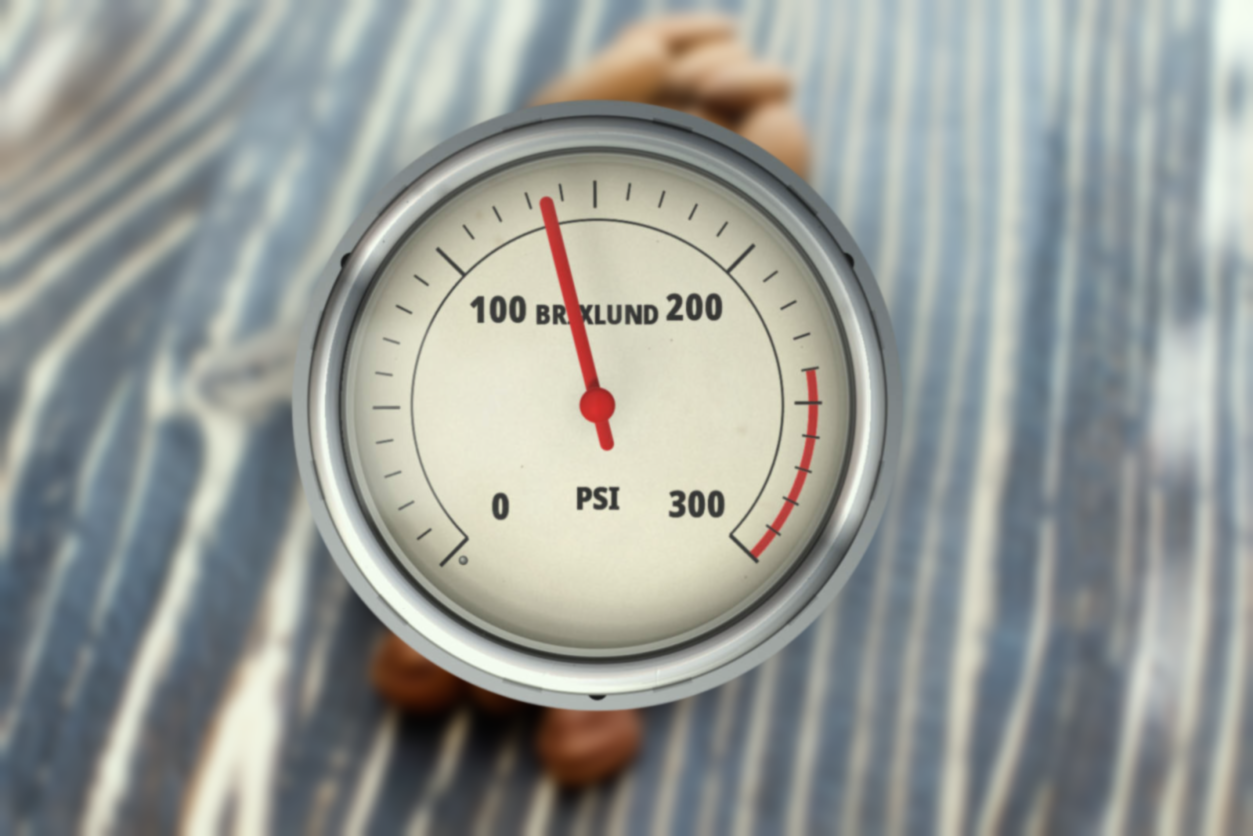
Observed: 135 psi
